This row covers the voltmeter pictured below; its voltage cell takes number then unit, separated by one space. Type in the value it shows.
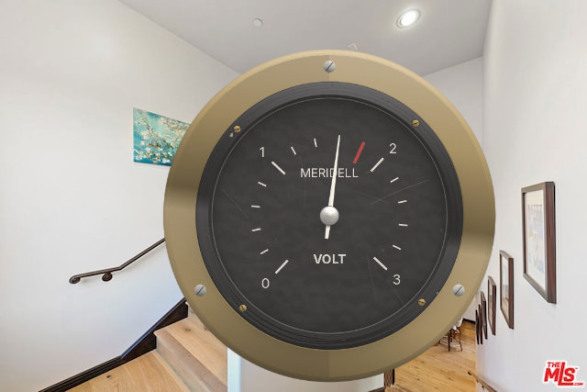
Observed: 1.6 V
